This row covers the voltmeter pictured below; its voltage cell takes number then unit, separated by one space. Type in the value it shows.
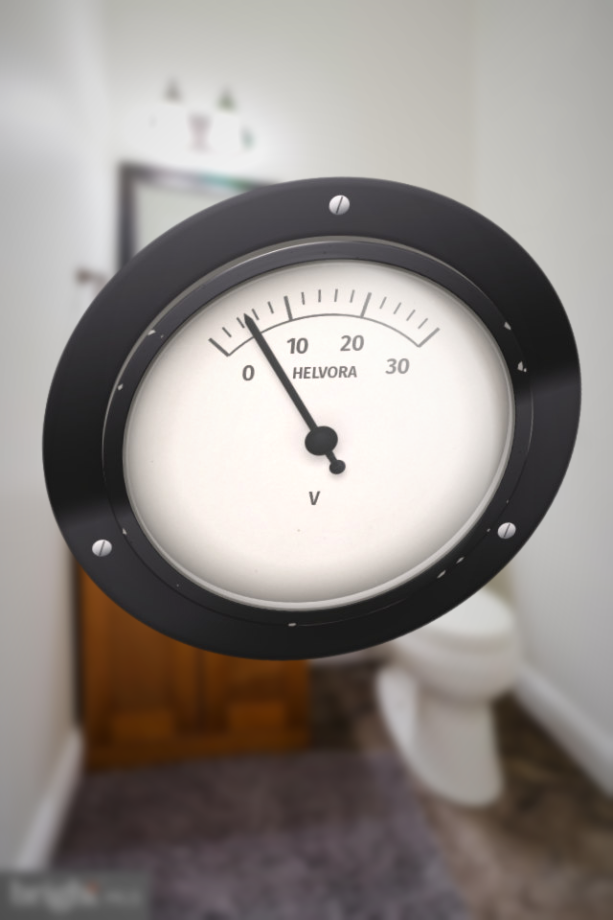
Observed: 5 V
